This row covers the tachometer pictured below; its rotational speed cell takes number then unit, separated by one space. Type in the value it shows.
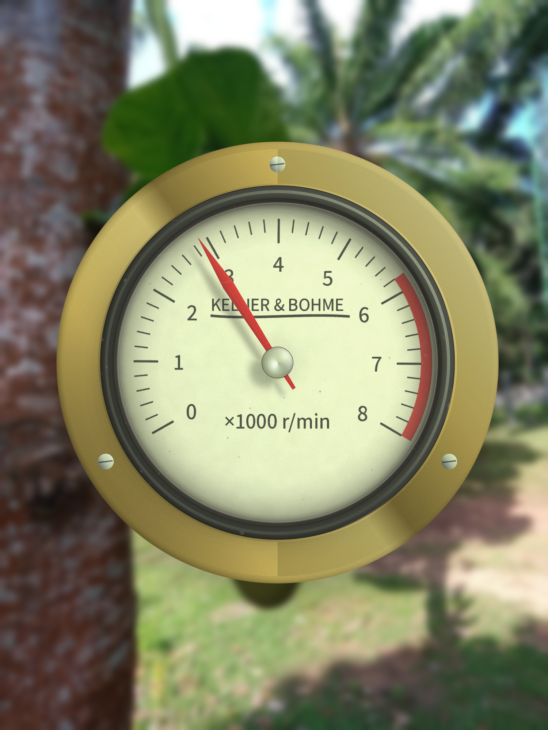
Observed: 2900 rpm
